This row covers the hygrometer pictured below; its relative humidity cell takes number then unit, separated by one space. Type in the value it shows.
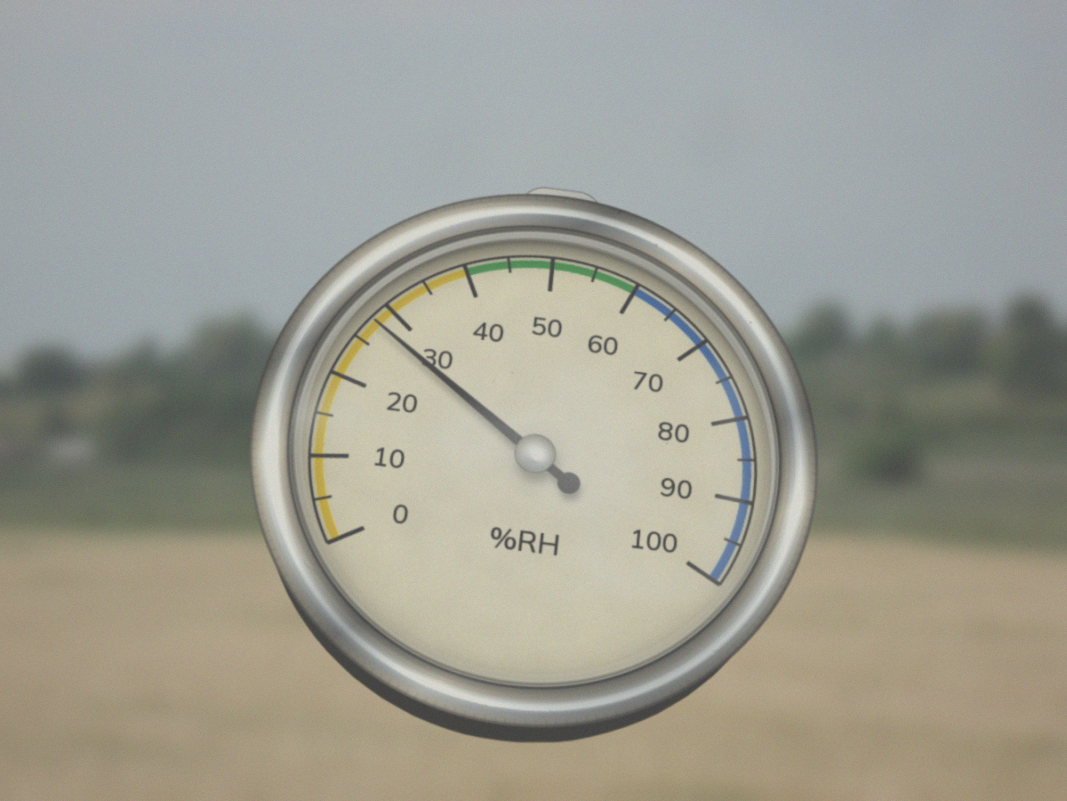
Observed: 27.5 %
